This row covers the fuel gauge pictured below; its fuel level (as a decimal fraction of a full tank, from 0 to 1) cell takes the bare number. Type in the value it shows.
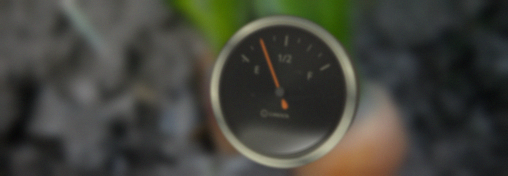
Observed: 0.25
